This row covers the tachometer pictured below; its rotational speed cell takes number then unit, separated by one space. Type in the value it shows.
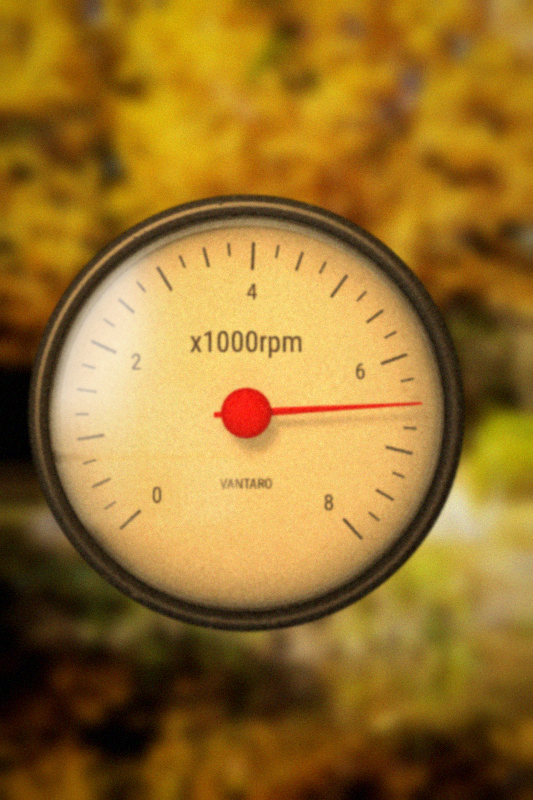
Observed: 6500 rpm
